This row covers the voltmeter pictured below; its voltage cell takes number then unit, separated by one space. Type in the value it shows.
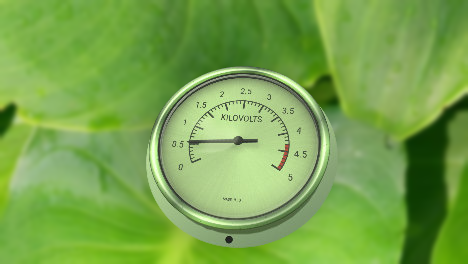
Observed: 0.5 kV
